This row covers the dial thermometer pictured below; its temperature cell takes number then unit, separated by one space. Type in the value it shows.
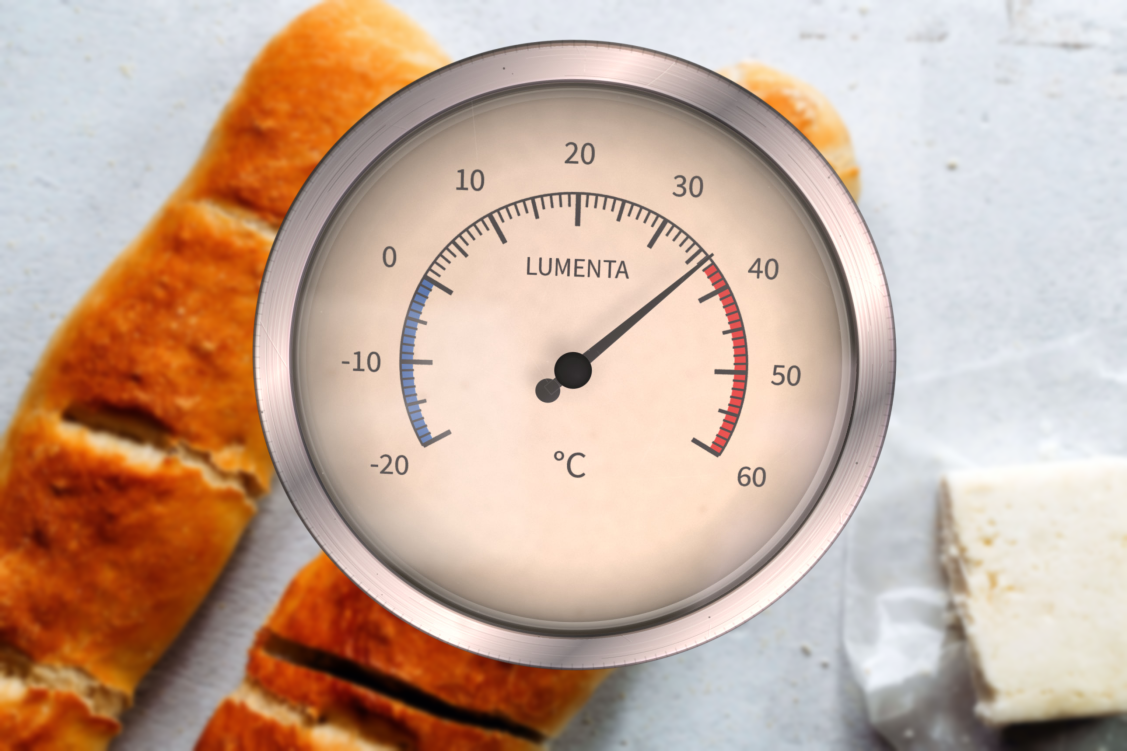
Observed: 36 °C
